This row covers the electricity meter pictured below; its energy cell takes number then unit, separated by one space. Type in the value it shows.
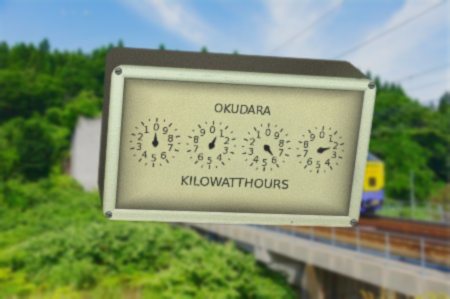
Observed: 62 kWh
